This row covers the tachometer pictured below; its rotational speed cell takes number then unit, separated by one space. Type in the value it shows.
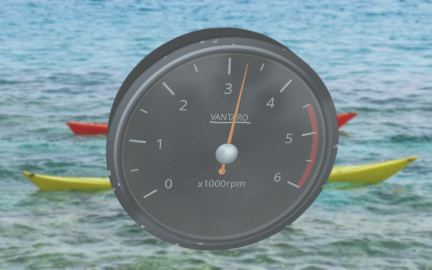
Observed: 3250 rpm
